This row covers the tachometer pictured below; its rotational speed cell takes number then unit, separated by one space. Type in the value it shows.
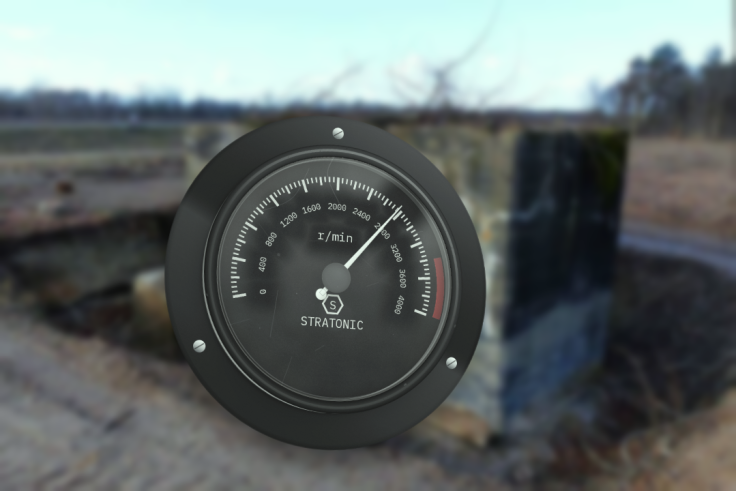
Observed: 2750 rpm
